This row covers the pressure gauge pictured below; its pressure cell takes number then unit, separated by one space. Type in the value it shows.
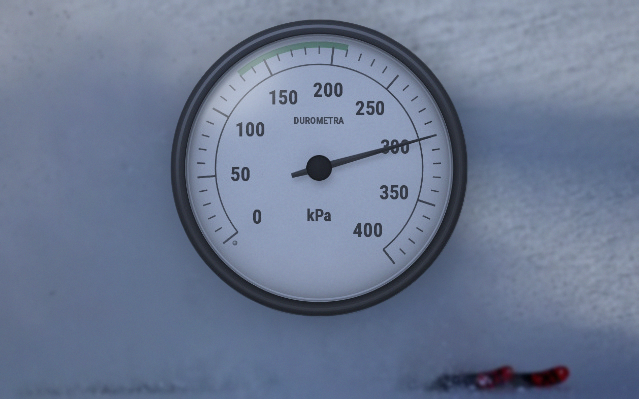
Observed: 300 kPa
